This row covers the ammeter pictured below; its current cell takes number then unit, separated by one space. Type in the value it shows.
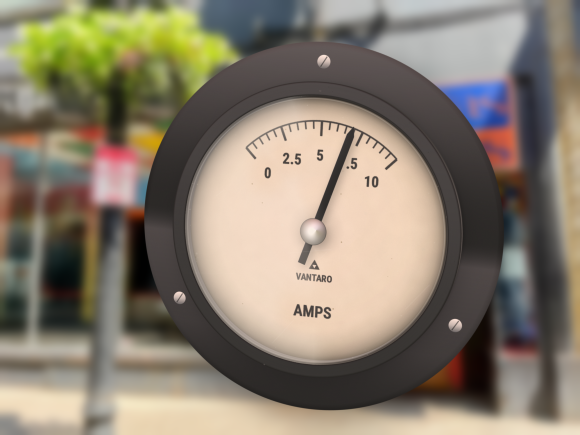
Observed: 7 A
